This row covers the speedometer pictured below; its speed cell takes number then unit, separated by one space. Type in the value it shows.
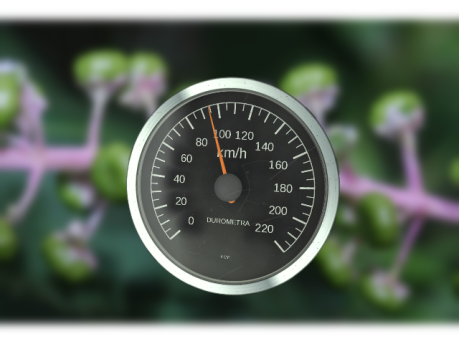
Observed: 95 km/h
